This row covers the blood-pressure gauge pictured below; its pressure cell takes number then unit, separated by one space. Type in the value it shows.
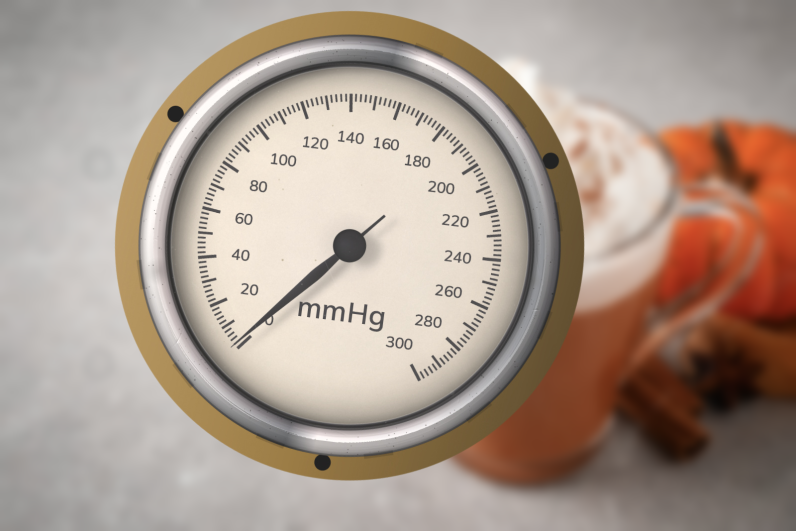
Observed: 2 mmHg
